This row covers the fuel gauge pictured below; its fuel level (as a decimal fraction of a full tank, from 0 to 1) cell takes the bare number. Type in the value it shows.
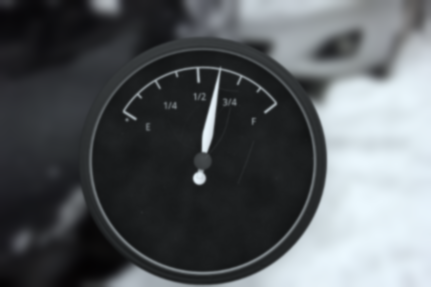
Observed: 0.625
